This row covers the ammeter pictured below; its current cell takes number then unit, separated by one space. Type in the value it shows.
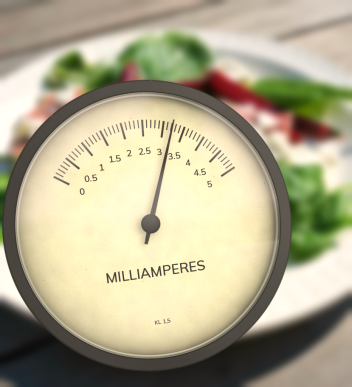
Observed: 3.2 mA
